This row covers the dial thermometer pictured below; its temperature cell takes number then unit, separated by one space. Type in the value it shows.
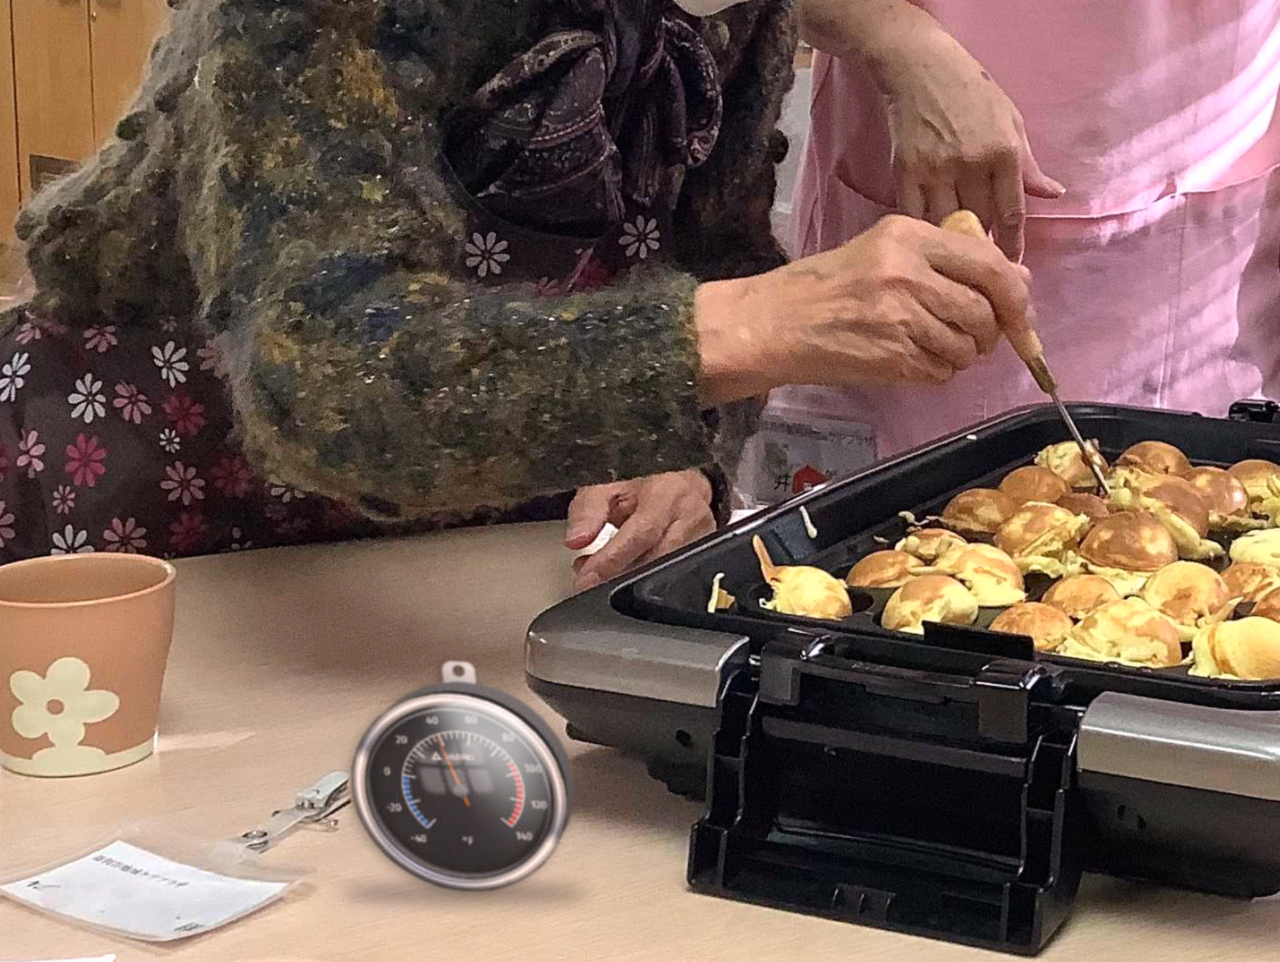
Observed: 40 °F
